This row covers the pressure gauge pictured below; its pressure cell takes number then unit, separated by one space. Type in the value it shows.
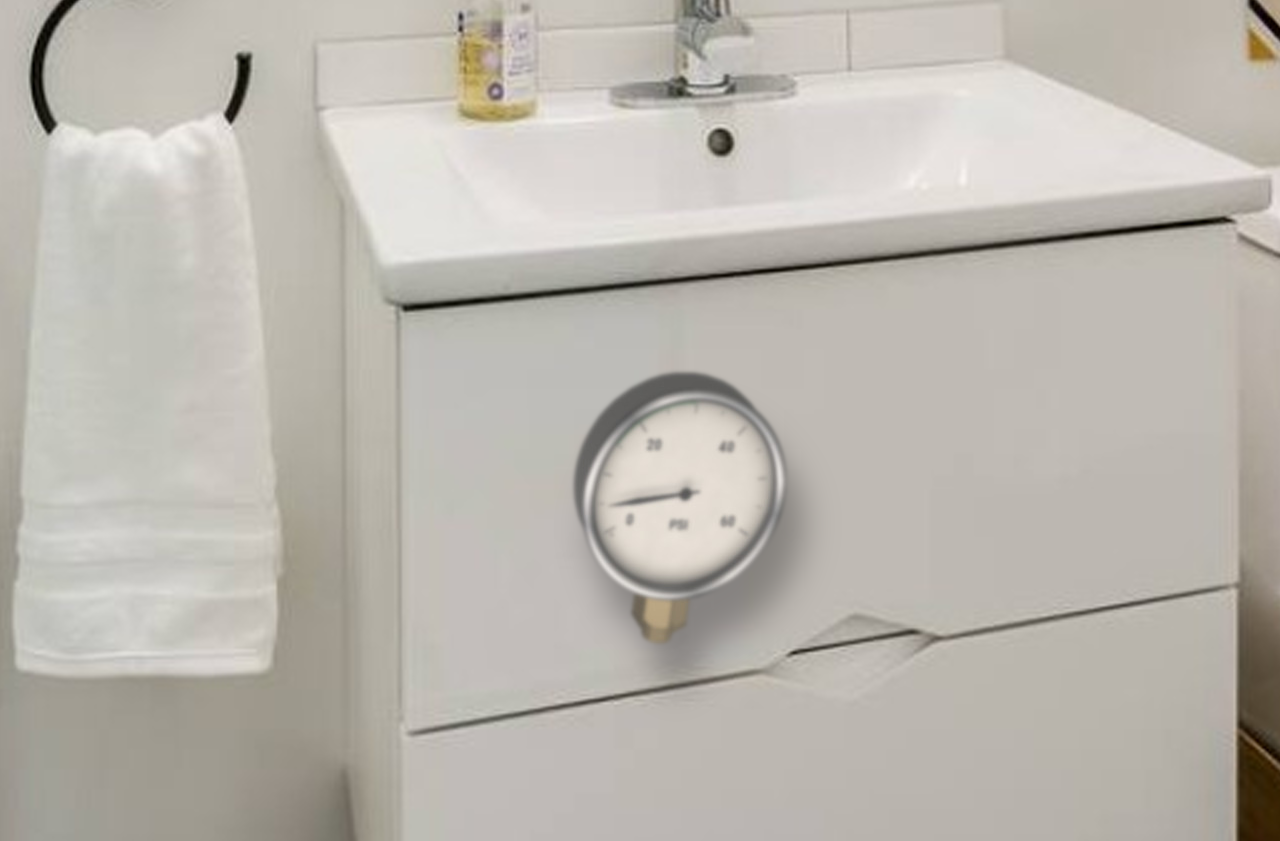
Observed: 5 psi
